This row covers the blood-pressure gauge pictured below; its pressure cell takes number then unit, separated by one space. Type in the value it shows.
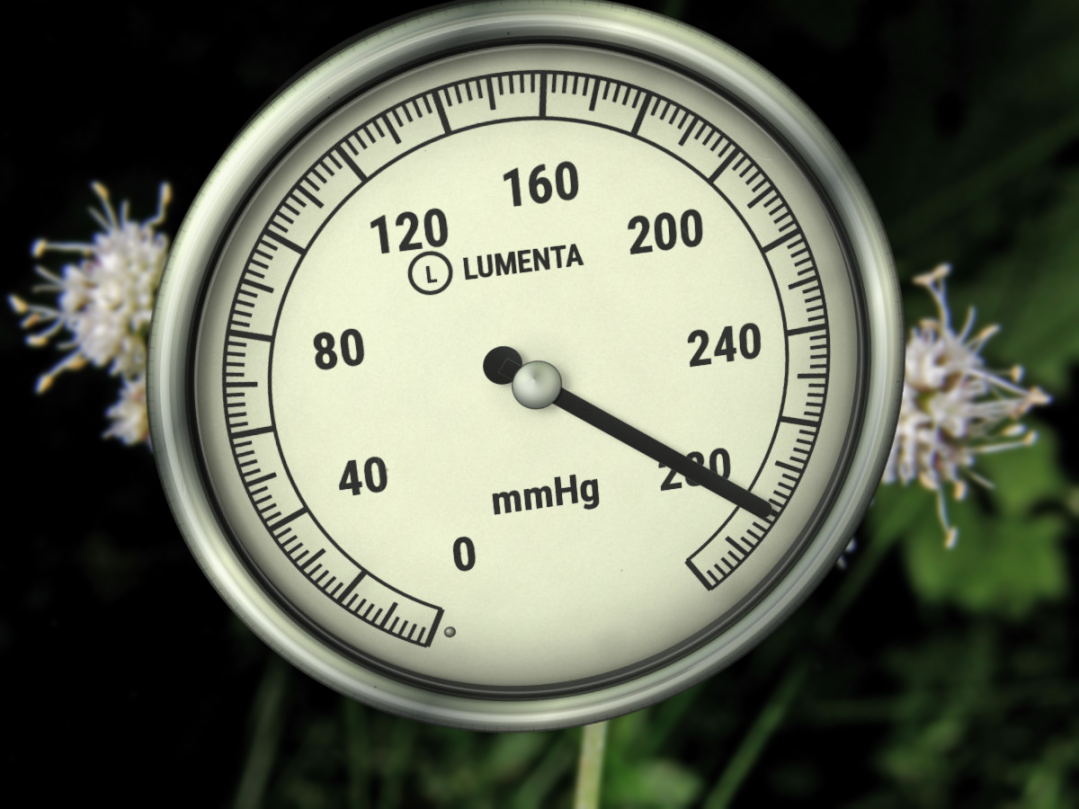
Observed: 280 mmHg
